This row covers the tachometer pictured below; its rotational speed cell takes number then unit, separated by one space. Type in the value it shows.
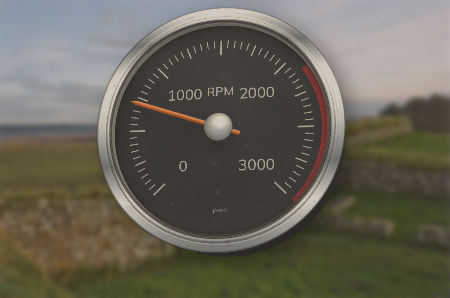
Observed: 700 rpm
